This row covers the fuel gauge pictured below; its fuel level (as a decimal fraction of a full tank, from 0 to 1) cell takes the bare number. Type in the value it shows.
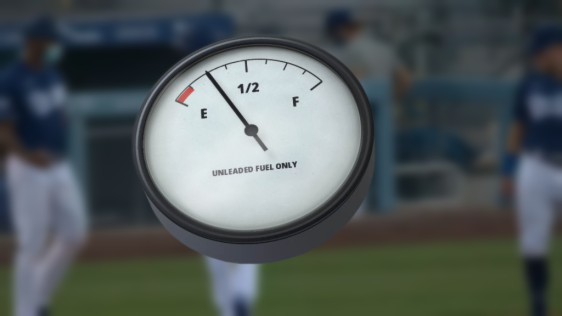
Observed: 0.25
